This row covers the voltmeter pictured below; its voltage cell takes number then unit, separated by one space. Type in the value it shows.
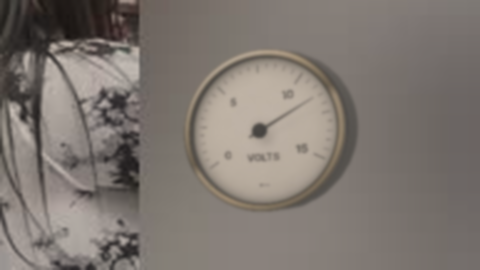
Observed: 11.5 V
